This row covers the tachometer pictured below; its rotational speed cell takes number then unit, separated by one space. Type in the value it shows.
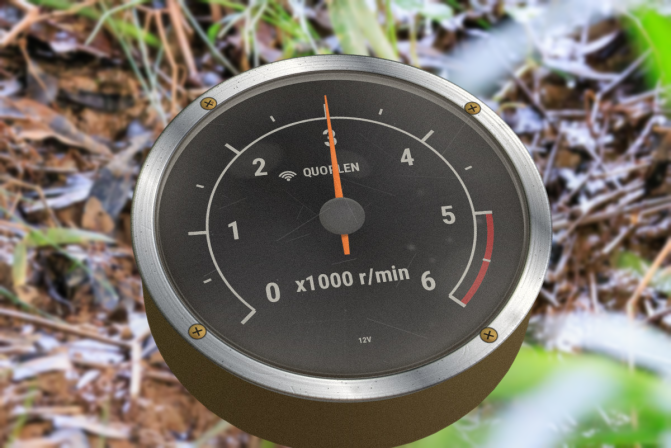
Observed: 3000 rpm
